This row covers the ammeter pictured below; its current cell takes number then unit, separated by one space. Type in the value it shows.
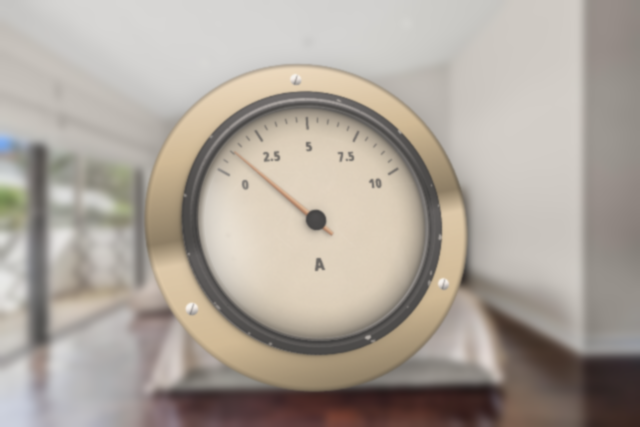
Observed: 1 A
